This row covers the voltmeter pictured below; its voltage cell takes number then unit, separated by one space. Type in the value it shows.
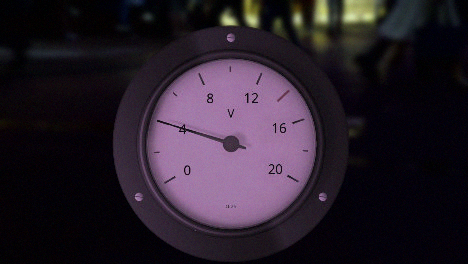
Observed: 4 V
